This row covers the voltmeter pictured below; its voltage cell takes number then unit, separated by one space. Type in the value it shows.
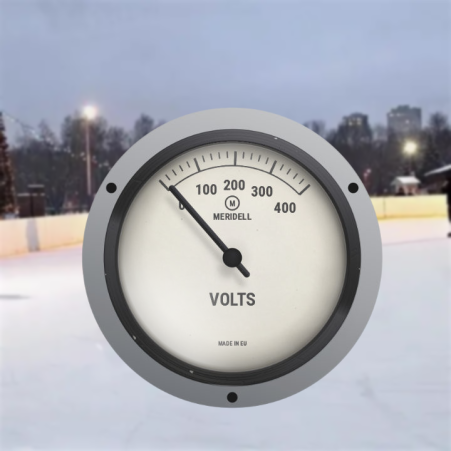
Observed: 10 V
